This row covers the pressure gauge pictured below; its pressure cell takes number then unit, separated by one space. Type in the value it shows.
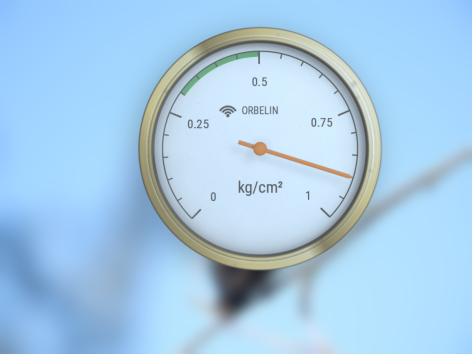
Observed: 0.9 kg/cm²
